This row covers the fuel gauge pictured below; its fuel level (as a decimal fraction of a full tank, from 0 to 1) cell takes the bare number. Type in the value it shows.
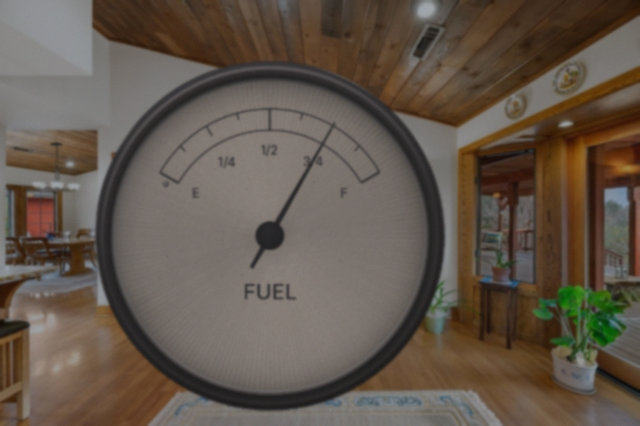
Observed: 0.75
